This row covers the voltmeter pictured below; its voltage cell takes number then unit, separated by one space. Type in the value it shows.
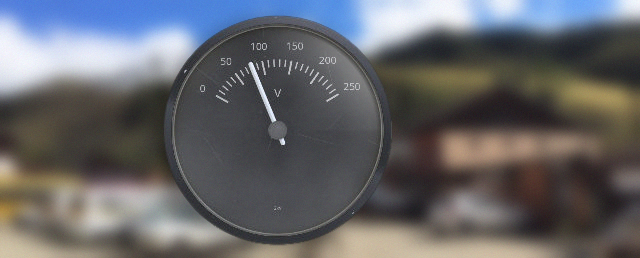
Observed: 80 V
